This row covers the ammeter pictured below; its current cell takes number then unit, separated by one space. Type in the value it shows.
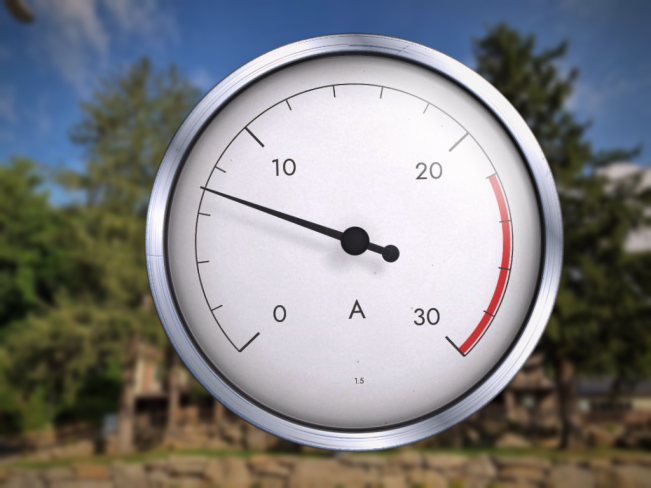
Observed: 7 A
